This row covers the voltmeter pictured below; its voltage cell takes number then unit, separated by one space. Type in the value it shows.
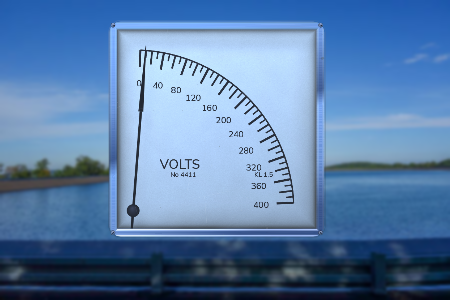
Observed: 10 V
